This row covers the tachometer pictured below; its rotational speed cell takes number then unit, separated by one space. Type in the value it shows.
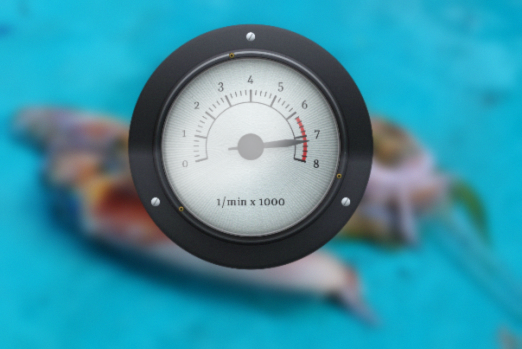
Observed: 7200 rpm
